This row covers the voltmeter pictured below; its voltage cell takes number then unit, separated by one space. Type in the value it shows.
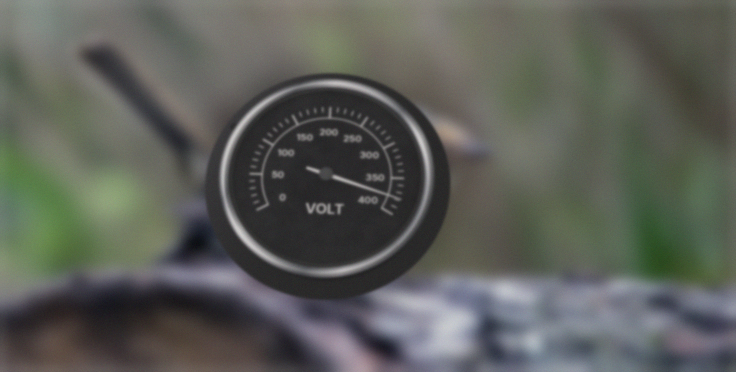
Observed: 380 V
